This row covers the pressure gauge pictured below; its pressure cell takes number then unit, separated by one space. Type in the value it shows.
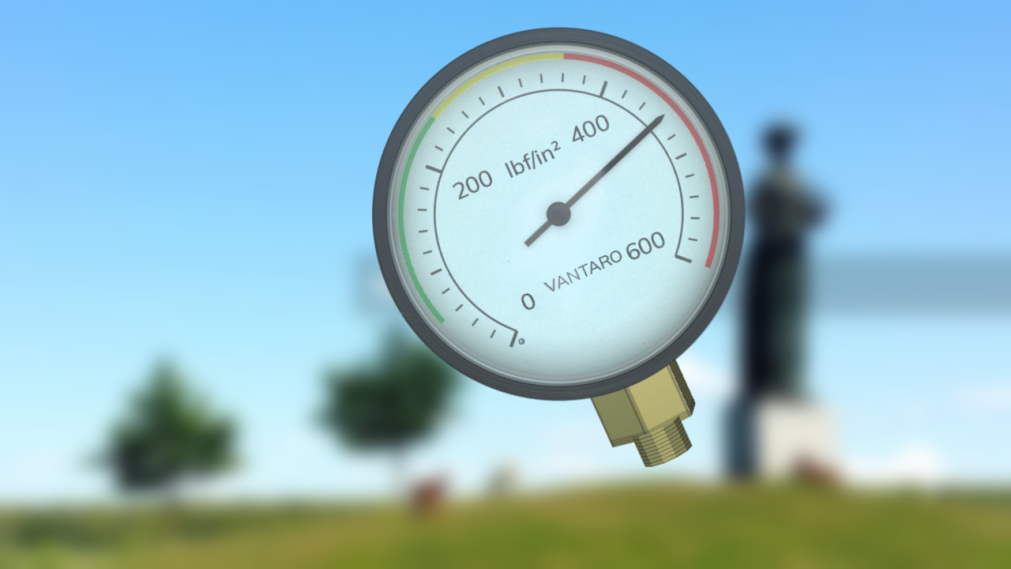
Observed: 460 psi
